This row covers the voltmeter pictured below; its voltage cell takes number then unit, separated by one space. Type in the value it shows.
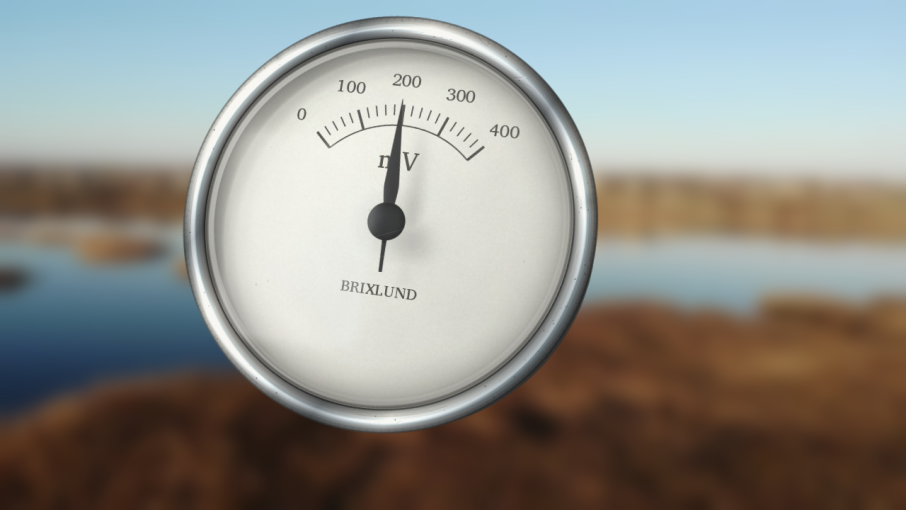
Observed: 200 mV
